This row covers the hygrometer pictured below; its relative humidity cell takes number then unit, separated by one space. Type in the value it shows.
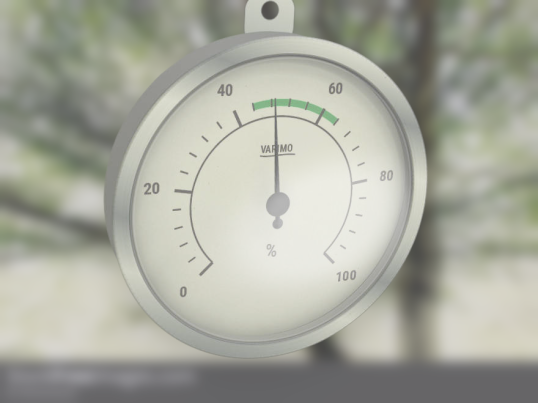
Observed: 48 %
